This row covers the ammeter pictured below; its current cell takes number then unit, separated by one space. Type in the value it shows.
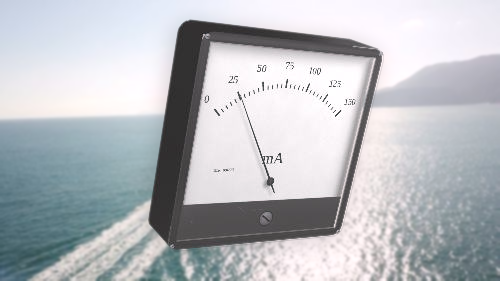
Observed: 25 mA
